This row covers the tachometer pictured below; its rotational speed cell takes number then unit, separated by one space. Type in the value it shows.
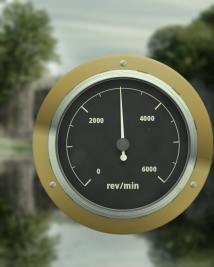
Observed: 3000 rpm
